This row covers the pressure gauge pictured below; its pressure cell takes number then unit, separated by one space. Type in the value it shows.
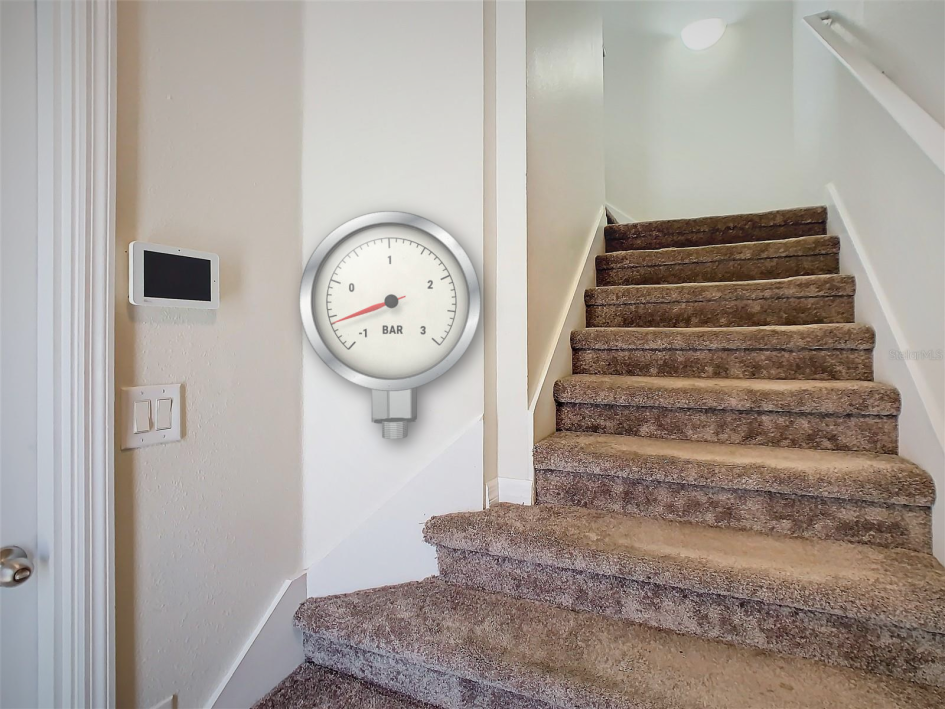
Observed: -0.6 bar
